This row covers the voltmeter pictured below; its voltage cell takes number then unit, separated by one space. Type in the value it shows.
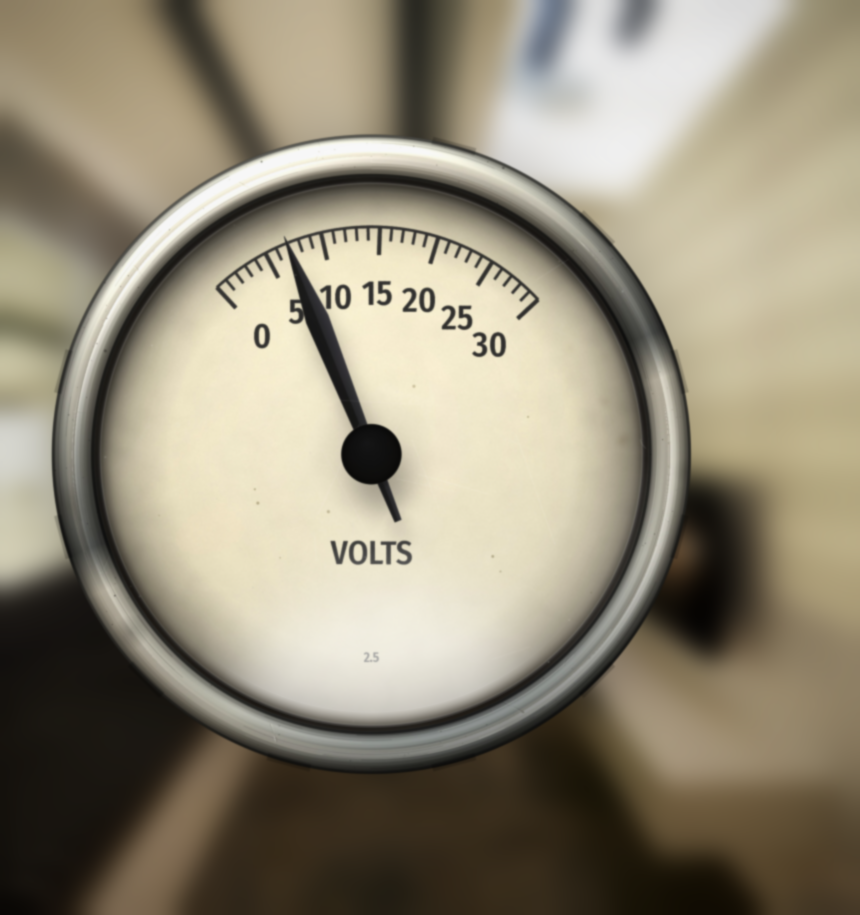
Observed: 7 V
